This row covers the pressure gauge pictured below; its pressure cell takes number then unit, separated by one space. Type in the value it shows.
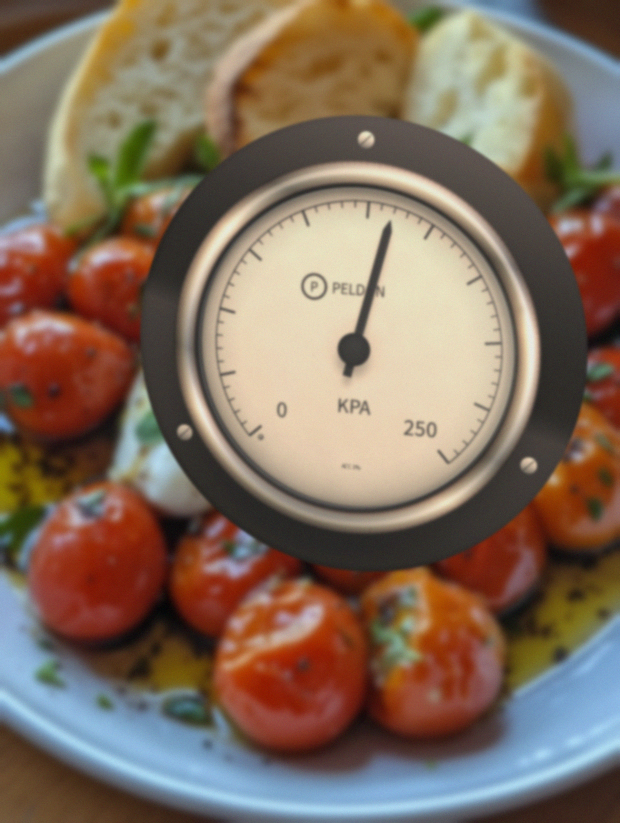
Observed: 135 kPa
